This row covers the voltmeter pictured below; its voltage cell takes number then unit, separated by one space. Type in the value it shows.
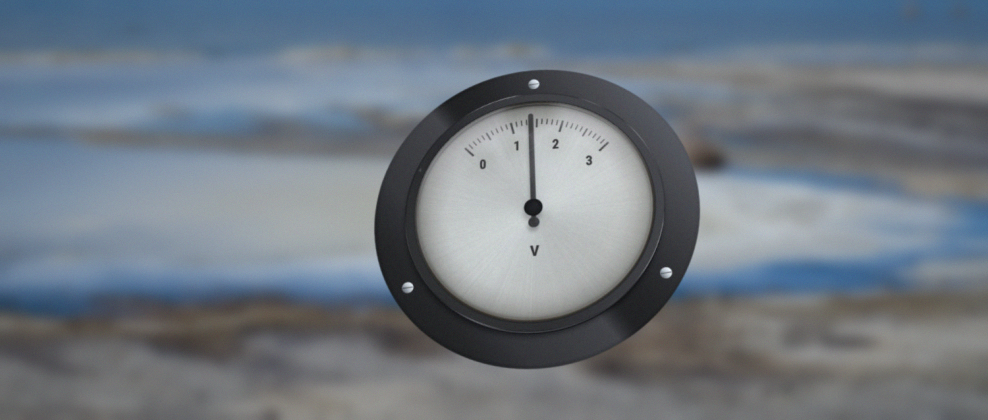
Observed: 1.4 V
